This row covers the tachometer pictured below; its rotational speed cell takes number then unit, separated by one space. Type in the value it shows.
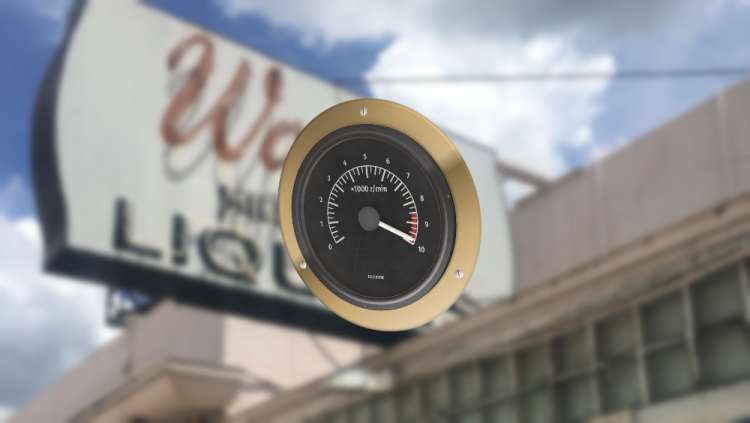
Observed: 9750 rpm
